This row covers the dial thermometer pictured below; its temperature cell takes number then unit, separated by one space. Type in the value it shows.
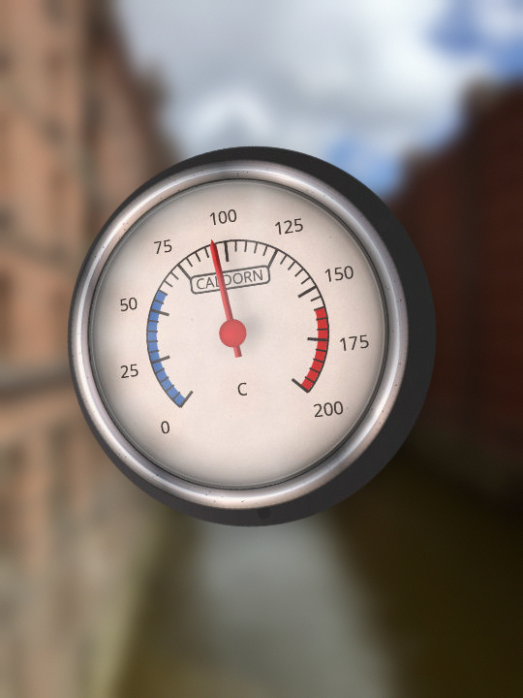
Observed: 95 °C
